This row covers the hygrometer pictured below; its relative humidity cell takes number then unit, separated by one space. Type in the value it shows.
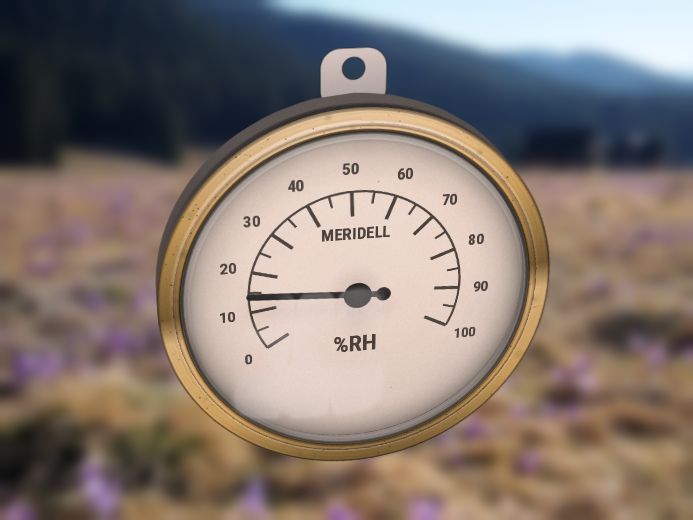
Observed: 15 %
